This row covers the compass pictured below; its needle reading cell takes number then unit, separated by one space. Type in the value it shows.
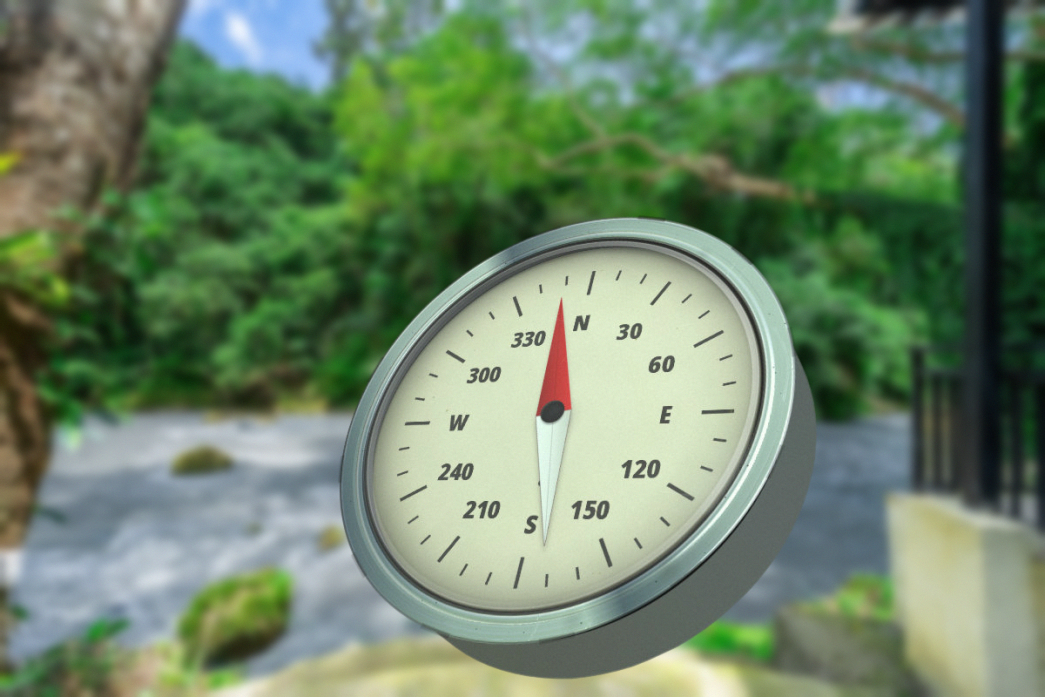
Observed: 350 °
